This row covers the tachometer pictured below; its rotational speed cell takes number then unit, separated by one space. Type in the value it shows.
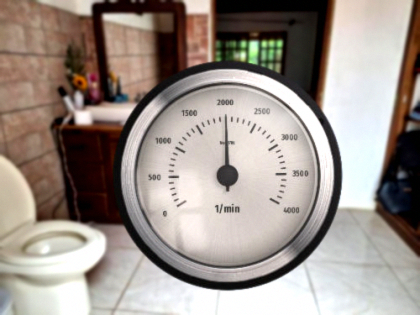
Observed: 2000 rpm
